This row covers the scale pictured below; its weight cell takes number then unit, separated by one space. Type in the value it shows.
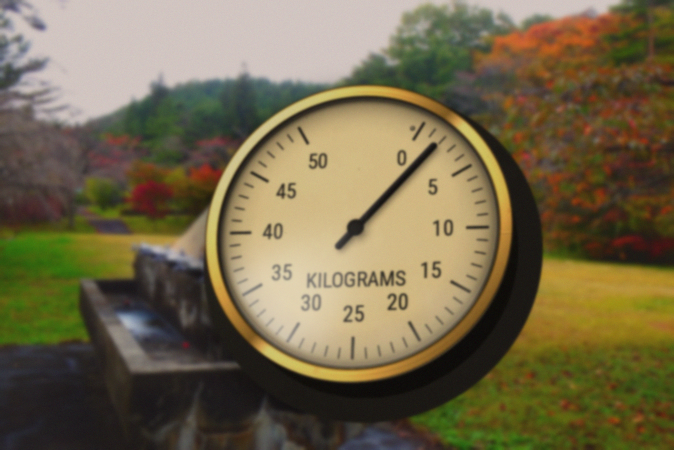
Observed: 2 kg
